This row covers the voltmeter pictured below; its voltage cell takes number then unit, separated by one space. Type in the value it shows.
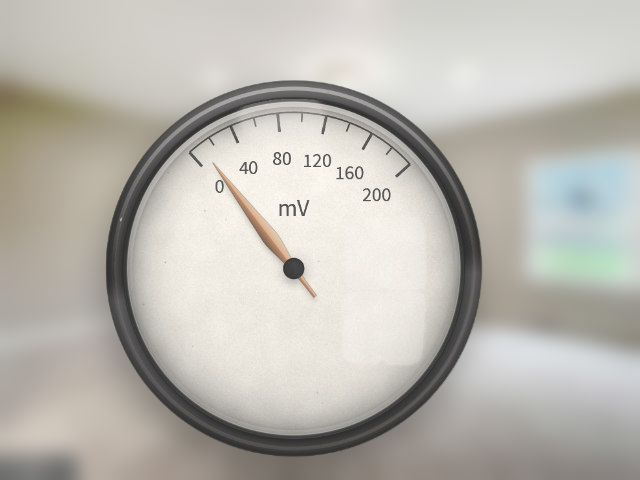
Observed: 10 mV
